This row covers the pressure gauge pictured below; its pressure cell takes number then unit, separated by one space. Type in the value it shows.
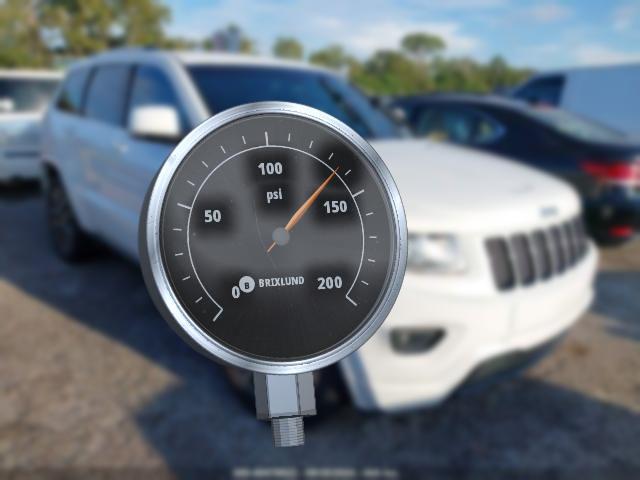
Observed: 135 psi
